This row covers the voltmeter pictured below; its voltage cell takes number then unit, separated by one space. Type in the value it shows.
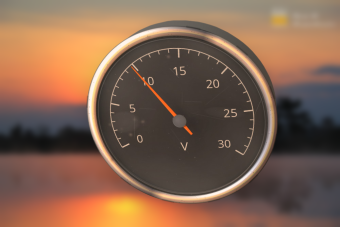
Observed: 10 V
